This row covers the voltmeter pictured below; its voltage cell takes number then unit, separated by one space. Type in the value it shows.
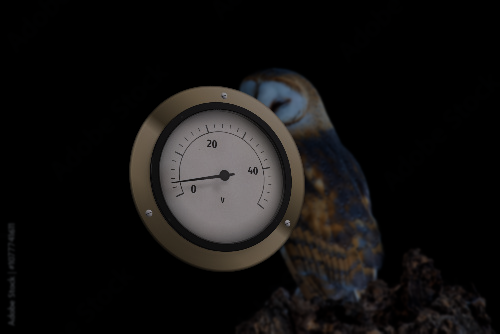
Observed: 3 V
